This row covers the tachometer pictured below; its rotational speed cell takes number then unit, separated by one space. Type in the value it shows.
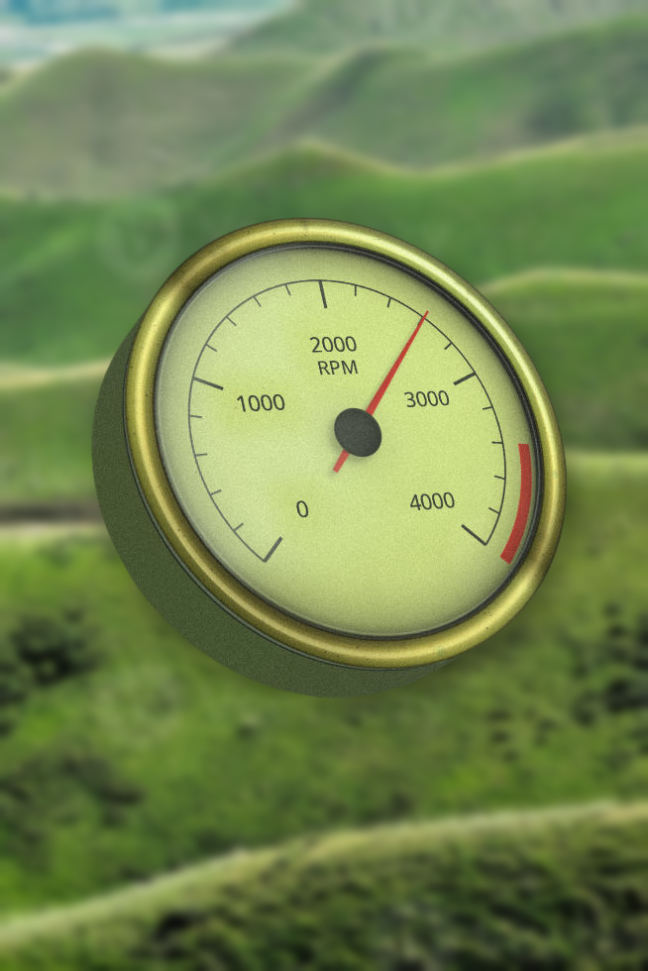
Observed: 2600 rpm
